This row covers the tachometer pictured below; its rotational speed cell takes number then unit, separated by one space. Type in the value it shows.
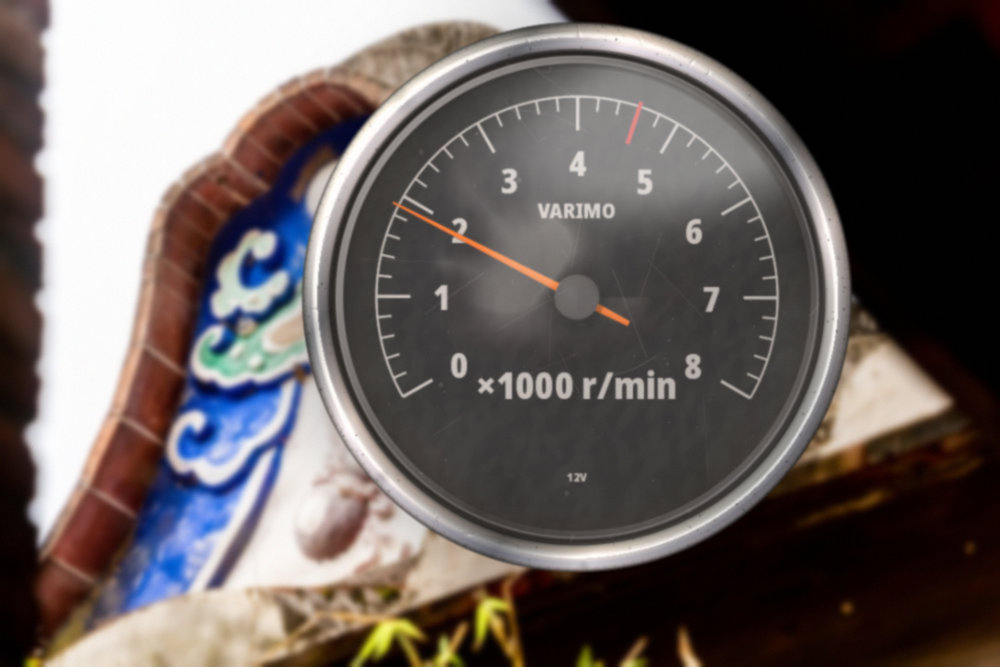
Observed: 1900 rpm
